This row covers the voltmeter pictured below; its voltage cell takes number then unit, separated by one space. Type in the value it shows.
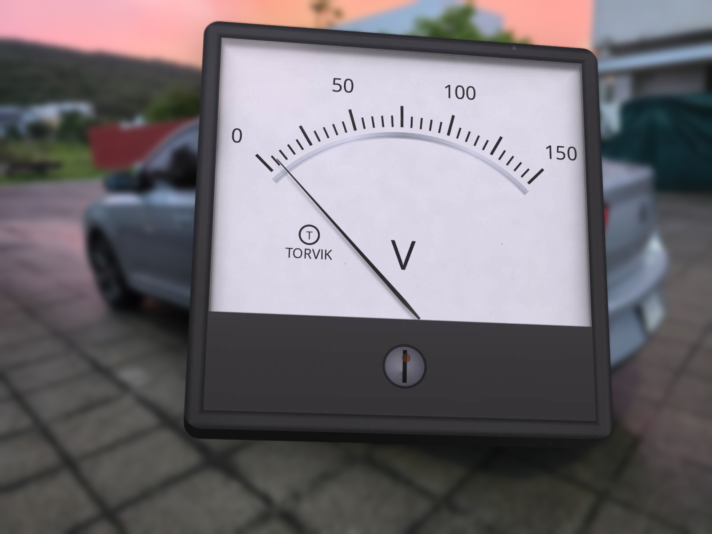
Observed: 5 V
